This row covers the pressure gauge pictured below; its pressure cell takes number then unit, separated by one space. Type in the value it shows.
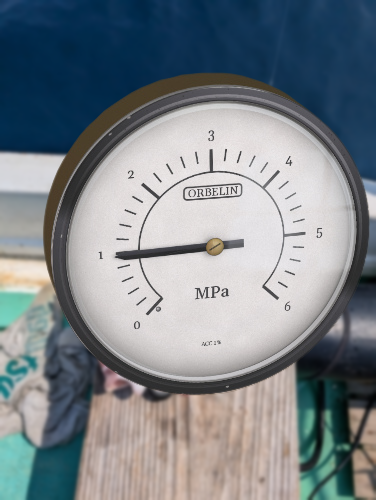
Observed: 1 MPa
